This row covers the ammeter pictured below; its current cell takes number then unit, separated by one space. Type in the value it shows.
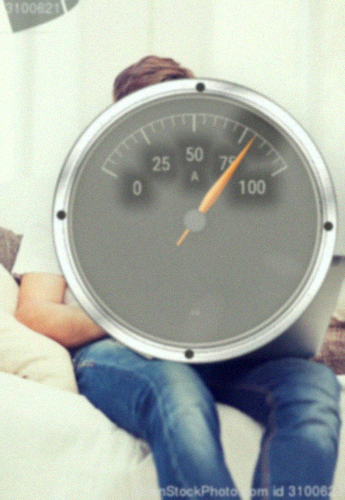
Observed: 80 A
